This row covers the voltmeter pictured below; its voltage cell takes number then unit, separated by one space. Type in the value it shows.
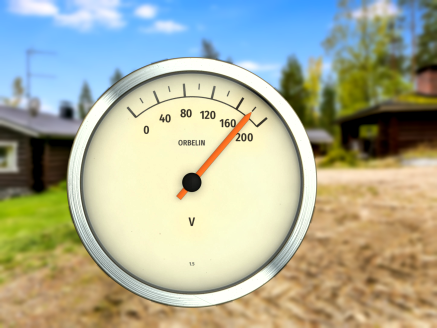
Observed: 180 V
